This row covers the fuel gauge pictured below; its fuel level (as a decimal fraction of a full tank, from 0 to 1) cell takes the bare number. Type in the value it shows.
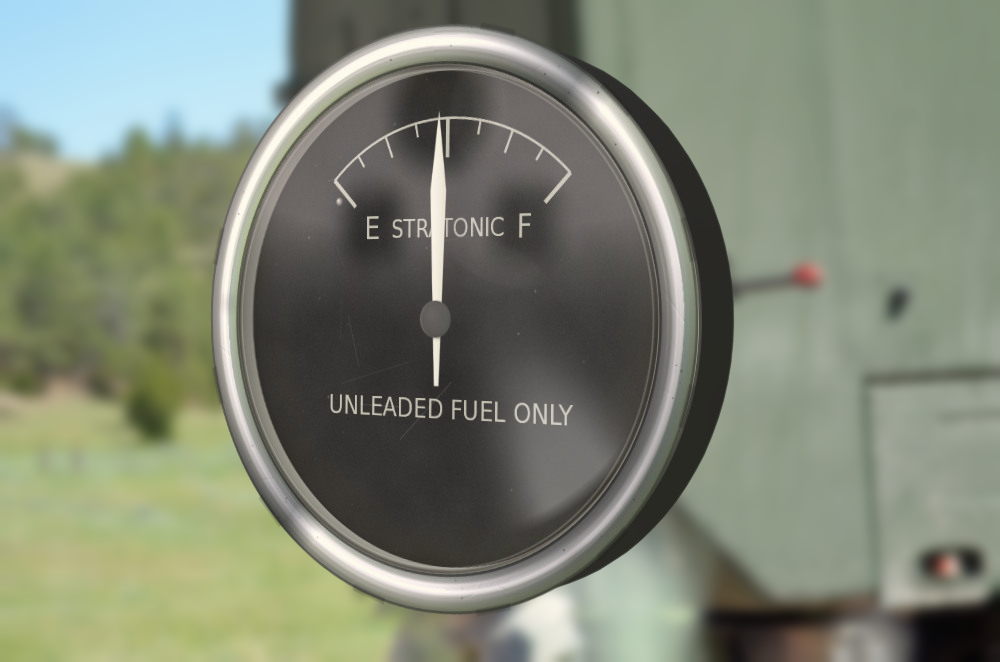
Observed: 0.5
